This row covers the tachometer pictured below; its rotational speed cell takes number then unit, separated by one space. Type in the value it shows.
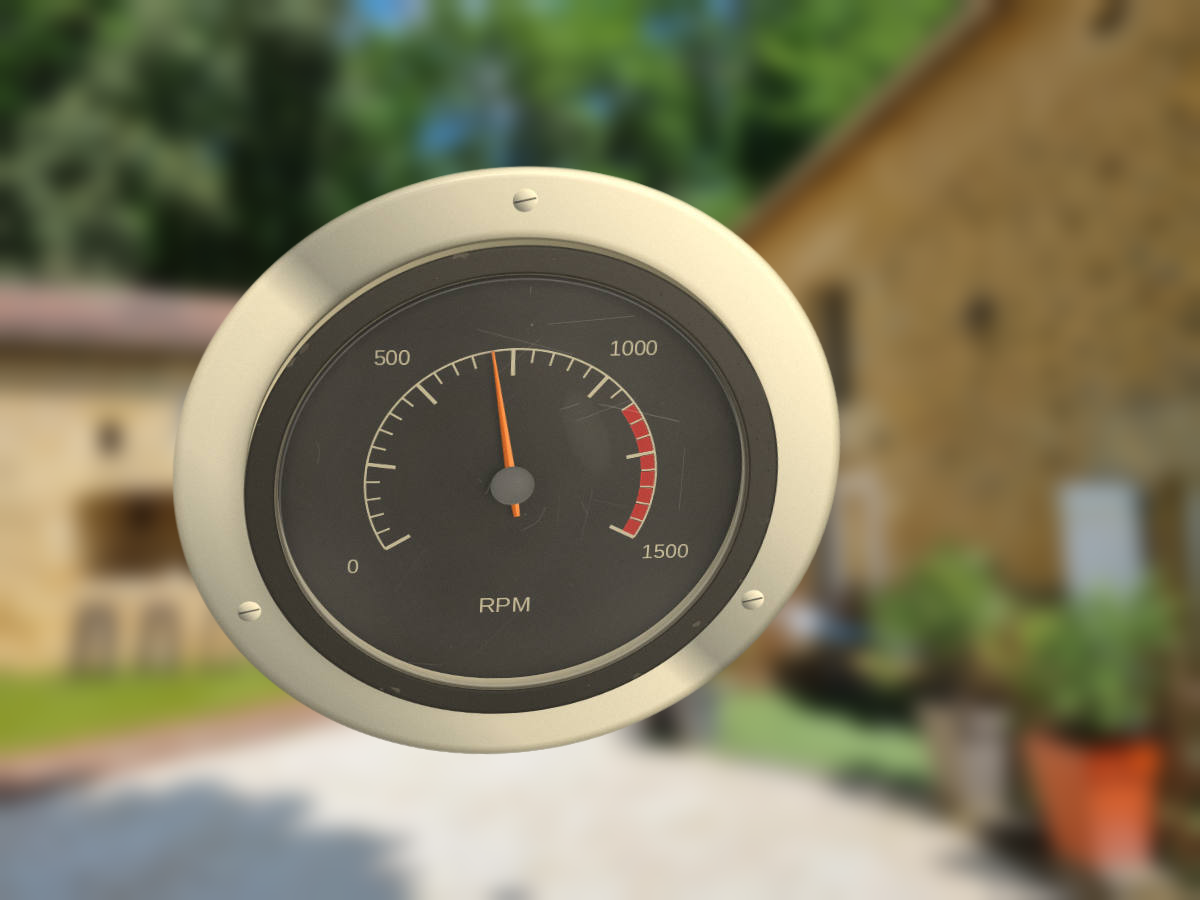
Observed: 700 rpm
